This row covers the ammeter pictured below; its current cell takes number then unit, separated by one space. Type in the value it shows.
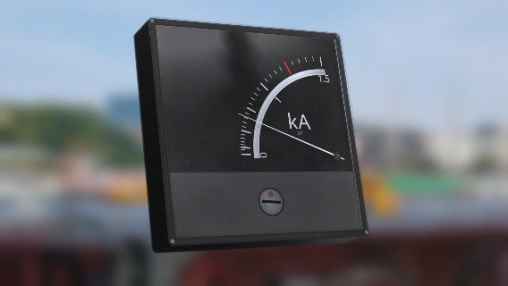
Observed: 0.65 kA
